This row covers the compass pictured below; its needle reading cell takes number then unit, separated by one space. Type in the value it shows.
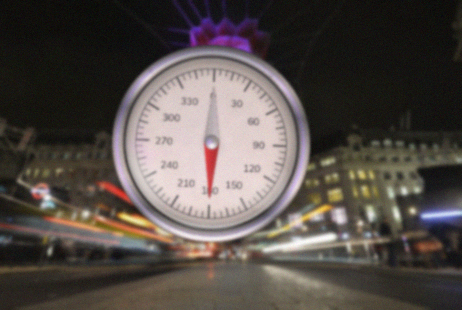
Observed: 180 °
